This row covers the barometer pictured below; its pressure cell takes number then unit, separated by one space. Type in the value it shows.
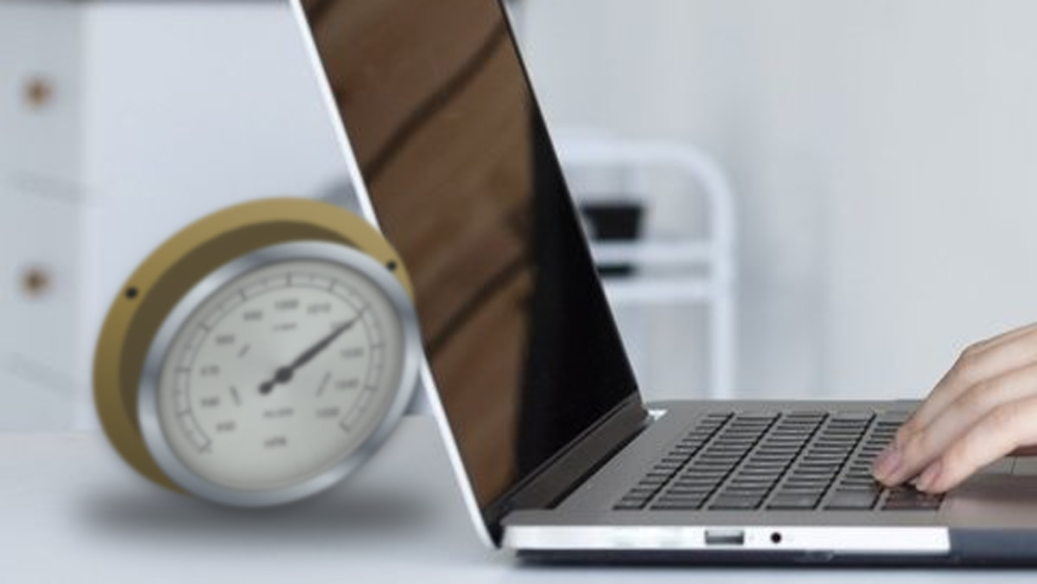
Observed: 1020 hPa
